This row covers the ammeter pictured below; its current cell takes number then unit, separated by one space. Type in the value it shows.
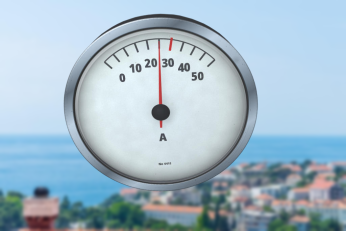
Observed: 25 A
